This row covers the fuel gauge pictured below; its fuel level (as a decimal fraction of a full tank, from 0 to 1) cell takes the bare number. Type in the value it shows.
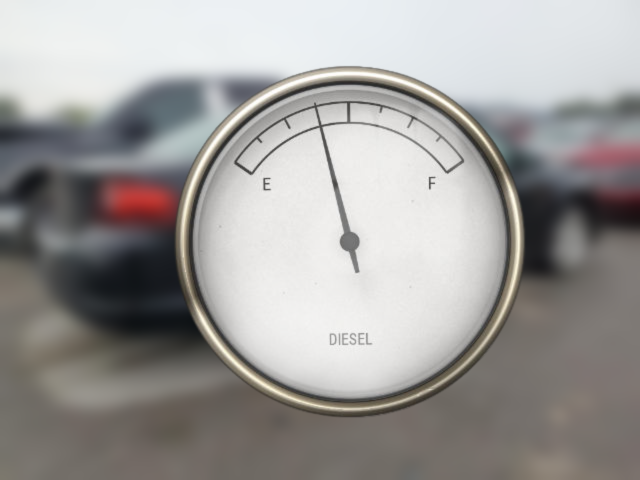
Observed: 0.375
